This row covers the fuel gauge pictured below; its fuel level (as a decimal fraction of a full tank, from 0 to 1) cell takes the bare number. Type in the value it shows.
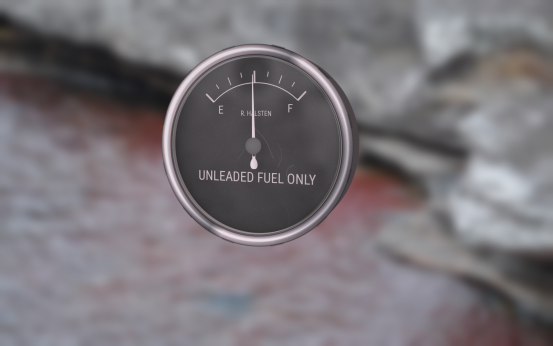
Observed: 0.5
